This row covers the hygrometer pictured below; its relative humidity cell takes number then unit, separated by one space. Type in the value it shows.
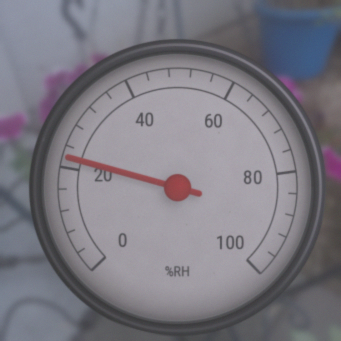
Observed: 22 %
